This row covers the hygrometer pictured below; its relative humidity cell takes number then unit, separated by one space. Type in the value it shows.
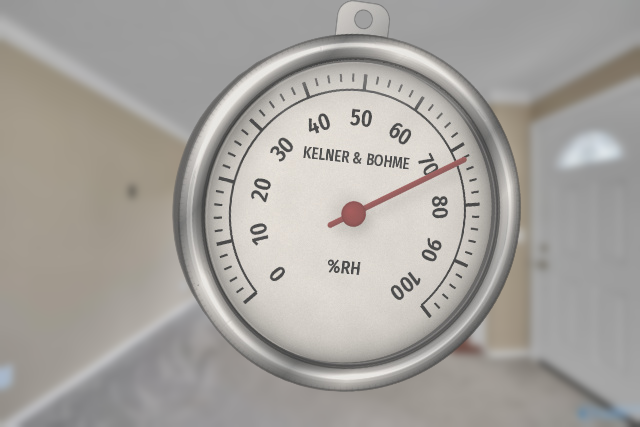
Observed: 72 %
